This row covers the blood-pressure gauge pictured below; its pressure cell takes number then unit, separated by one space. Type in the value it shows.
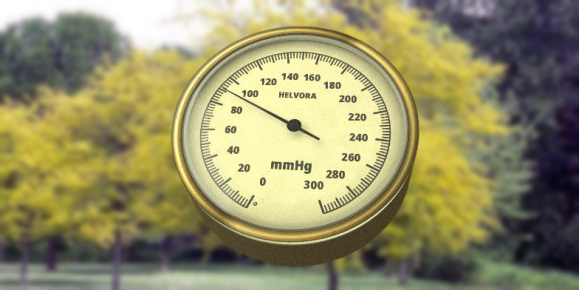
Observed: 90 mmHg
